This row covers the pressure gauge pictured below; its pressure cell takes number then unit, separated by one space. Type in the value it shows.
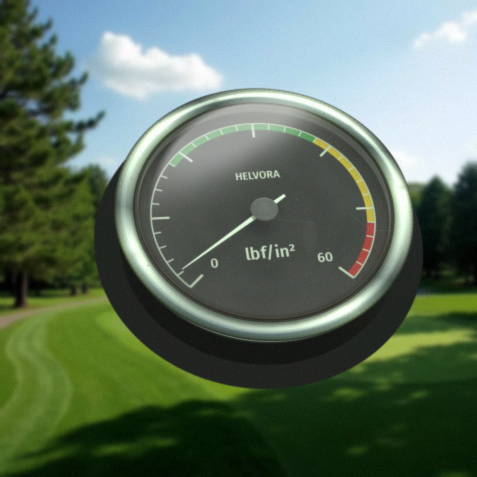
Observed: 2 psi
